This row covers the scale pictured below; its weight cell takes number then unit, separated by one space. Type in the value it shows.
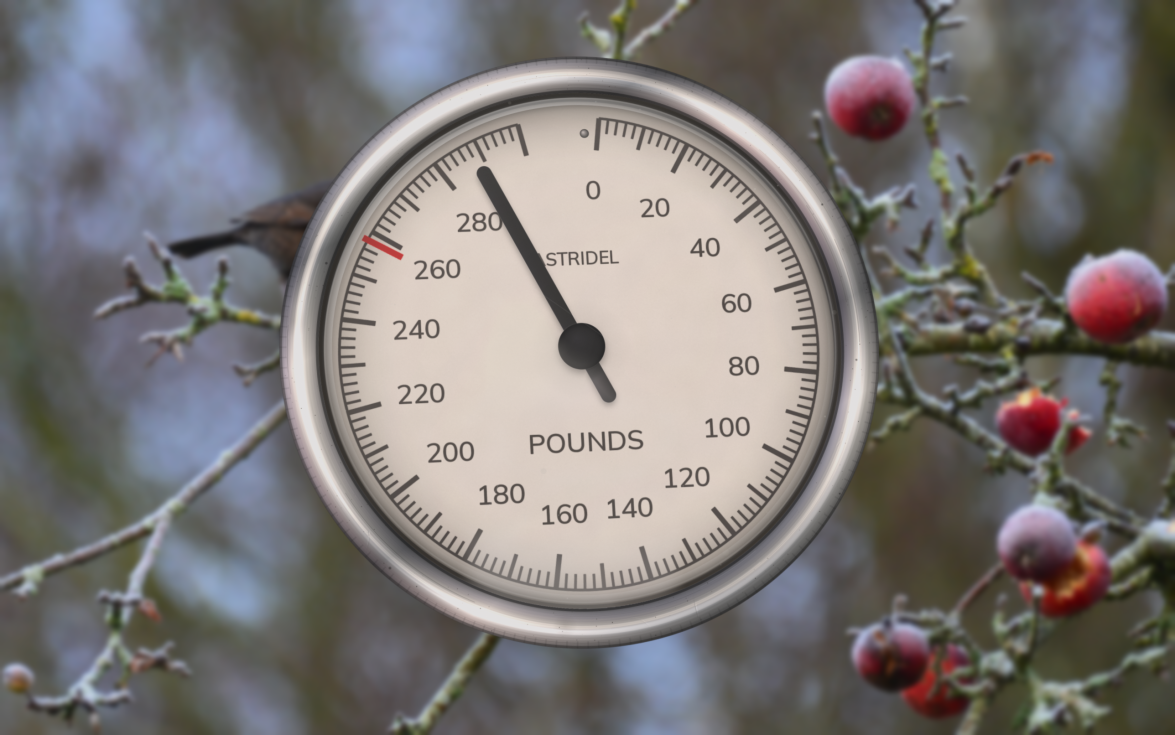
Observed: 288 lb
